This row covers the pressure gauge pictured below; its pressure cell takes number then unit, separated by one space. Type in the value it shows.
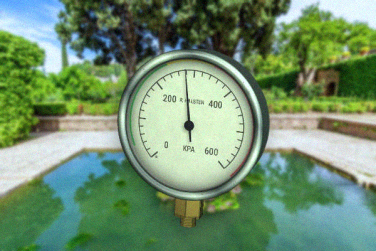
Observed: 280 kPa
